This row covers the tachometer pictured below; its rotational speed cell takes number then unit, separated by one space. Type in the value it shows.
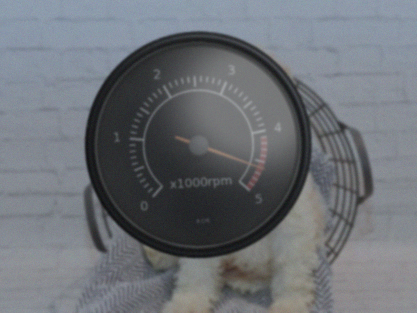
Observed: 4600 rpm
